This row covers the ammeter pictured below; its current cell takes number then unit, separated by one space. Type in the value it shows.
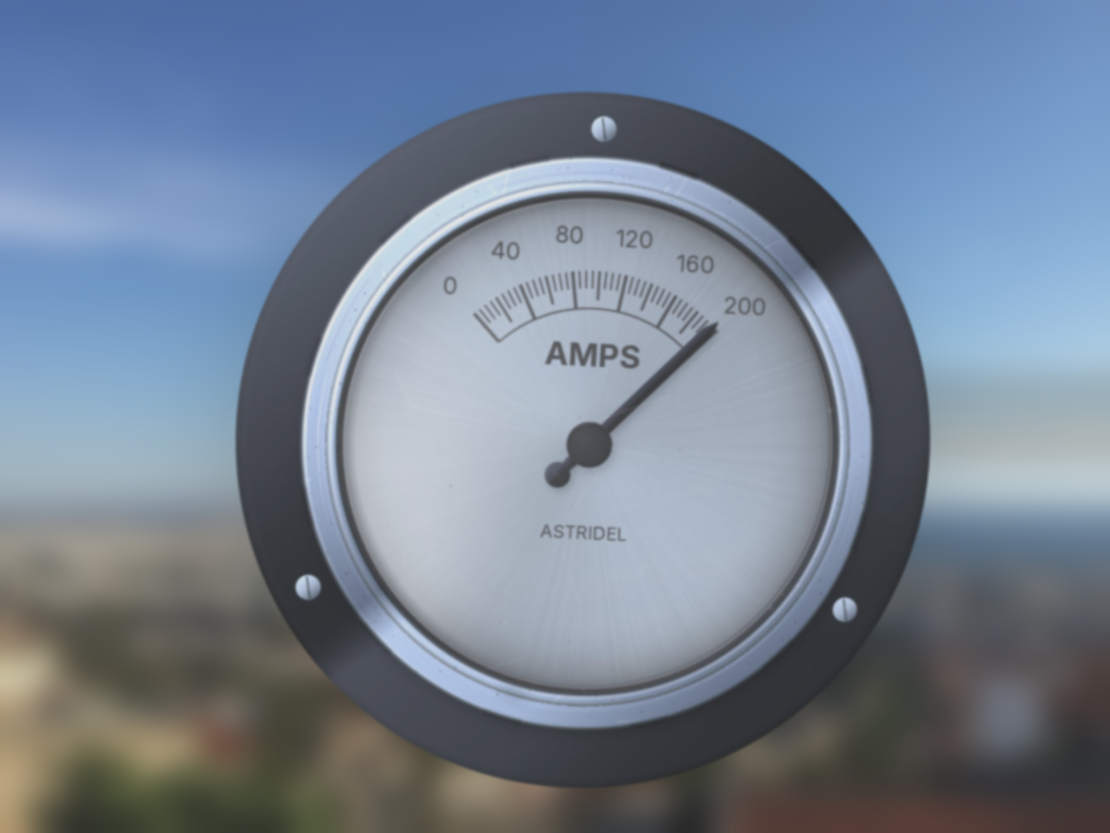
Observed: 195 A
